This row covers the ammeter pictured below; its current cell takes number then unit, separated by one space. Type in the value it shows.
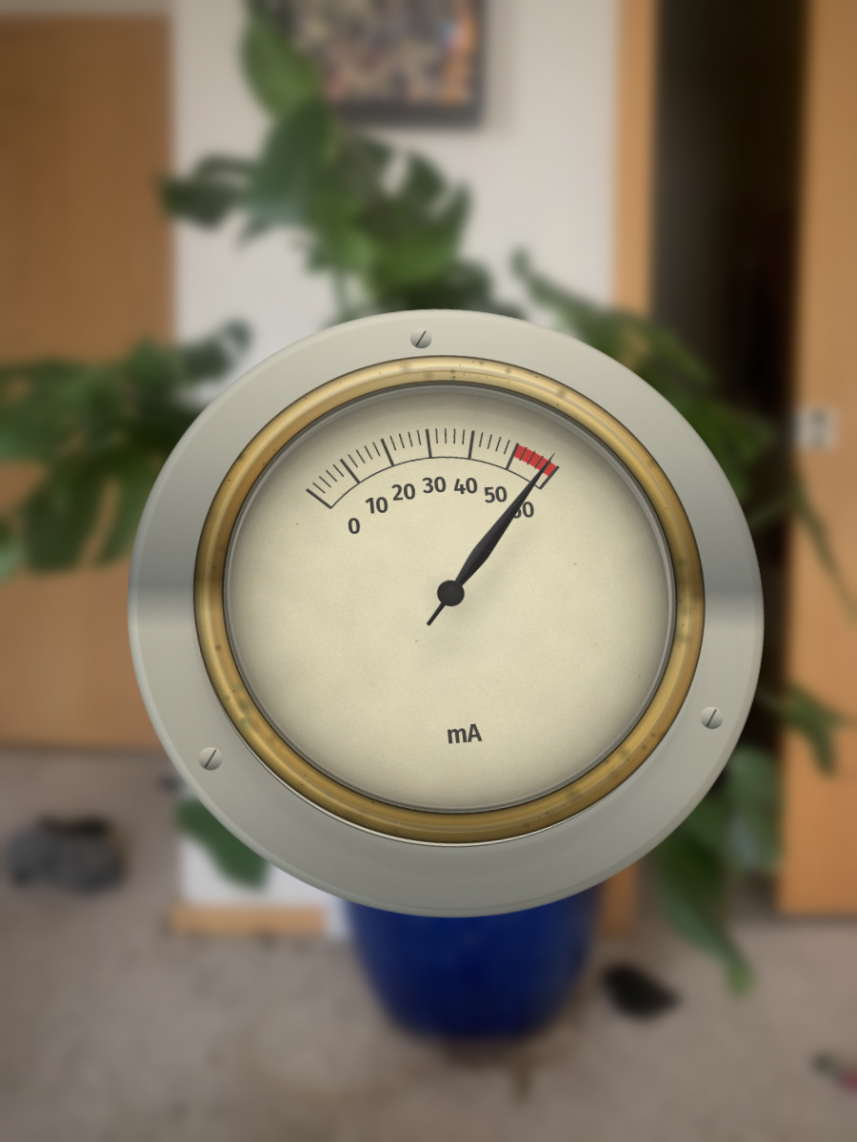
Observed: 58 mA
